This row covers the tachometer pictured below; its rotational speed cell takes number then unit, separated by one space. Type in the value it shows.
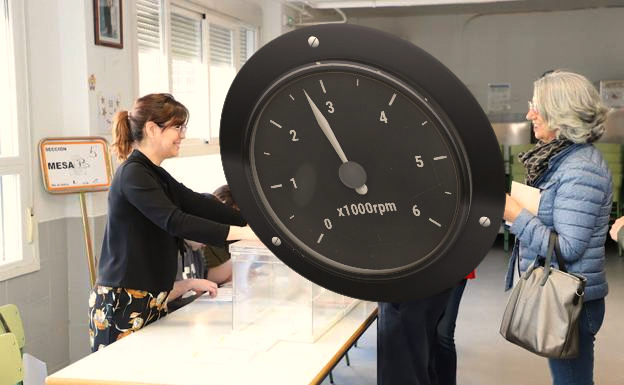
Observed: 2750 rpm
